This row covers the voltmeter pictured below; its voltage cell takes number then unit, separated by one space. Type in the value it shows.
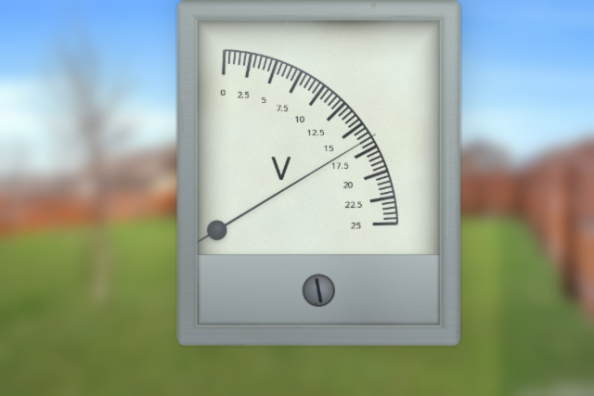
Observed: 16.5 V
